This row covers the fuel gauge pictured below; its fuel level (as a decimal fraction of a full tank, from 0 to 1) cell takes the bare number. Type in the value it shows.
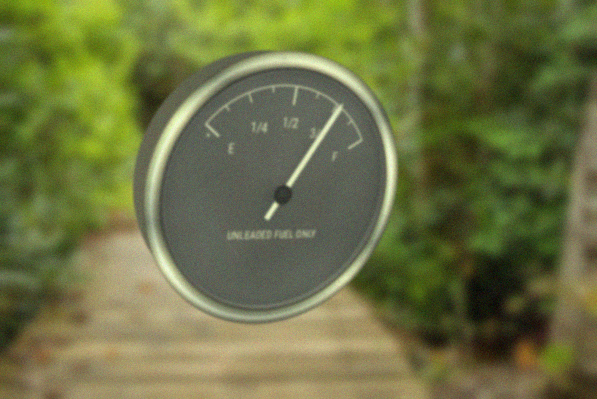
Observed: 0.75
